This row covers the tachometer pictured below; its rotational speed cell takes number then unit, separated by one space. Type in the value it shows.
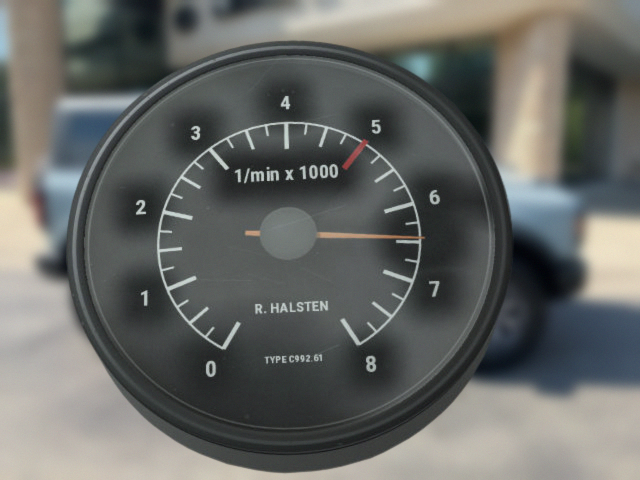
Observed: 6500 rpm
